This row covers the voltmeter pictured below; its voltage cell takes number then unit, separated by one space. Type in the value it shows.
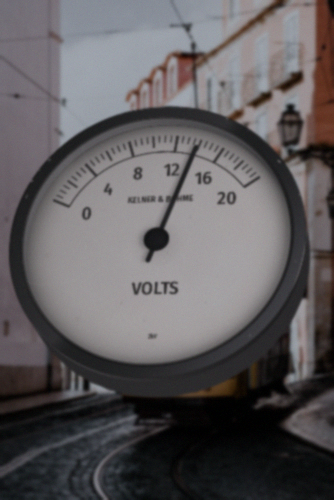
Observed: 14 V
